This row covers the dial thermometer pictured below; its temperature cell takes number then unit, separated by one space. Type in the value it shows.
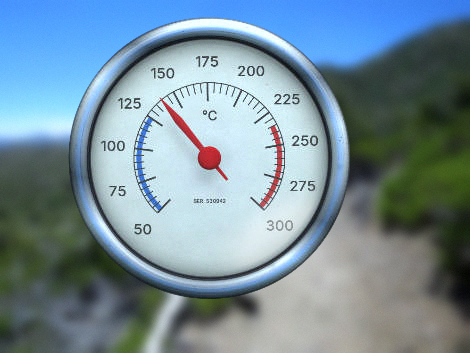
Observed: 140 °C
